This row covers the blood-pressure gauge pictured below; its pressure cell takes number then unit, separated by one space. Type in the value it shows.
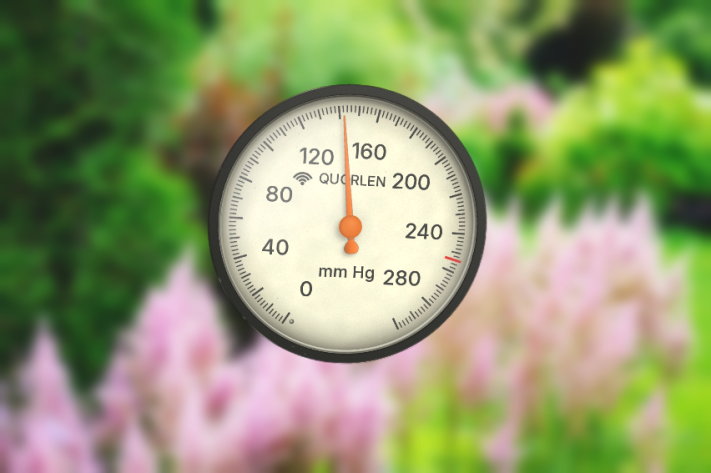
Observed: 142 mmHg
